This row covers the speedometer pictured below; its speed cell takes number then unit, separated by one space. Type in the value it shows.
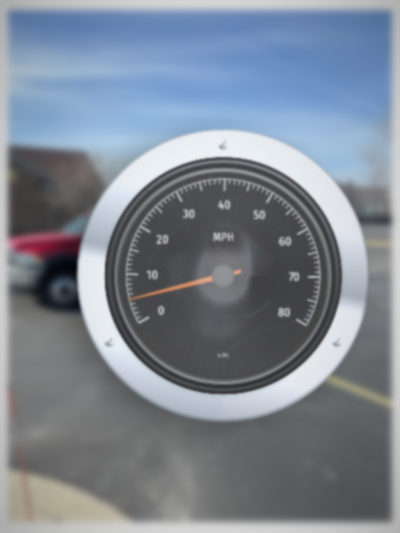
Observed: 5 mph
